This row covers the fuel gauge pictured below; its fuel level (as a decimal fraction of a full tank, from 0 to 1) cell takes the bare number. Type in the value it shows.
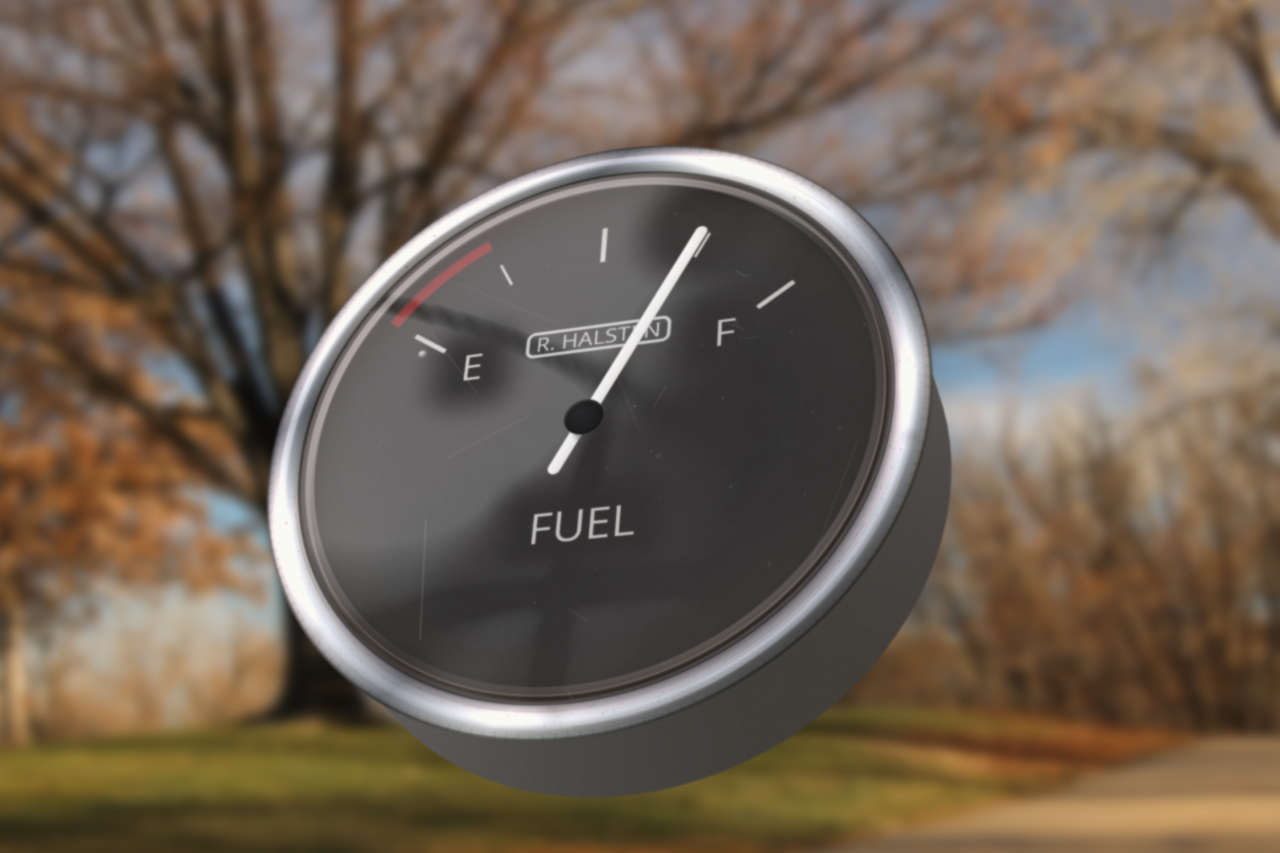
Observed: 0.75
